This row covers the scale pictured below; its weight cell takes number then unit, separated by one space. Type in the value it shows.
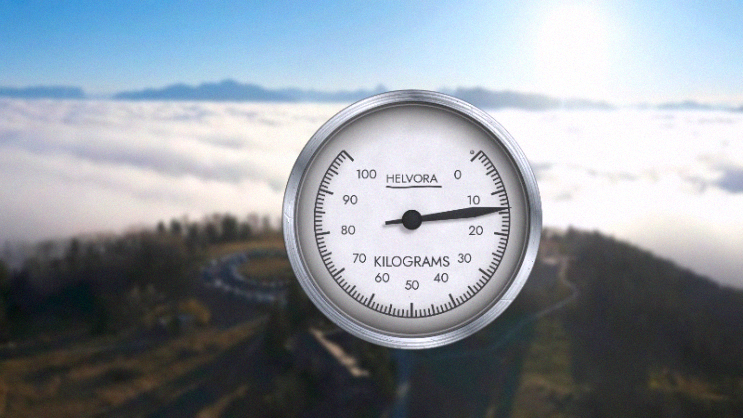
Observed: 14 kg
